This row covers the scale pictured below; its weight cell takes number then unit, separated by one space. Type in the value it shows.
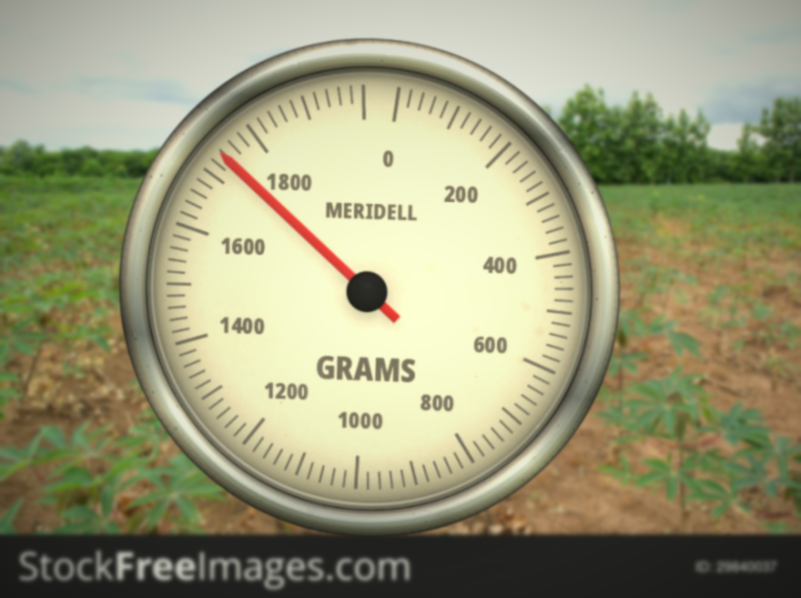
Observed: 1740 g
